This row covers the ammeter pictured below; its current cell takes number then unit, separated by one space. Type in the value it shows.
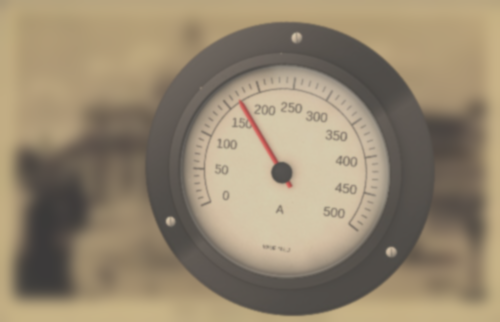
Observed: 170 A
